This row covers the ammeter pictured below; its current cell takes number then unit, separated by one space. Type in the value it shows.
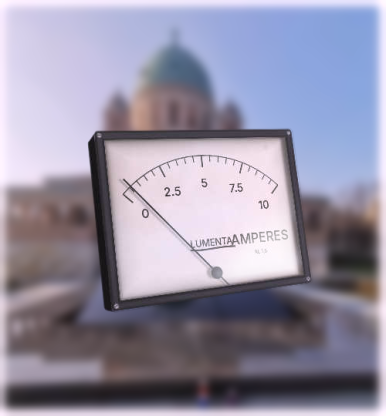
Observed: 0.5 A
